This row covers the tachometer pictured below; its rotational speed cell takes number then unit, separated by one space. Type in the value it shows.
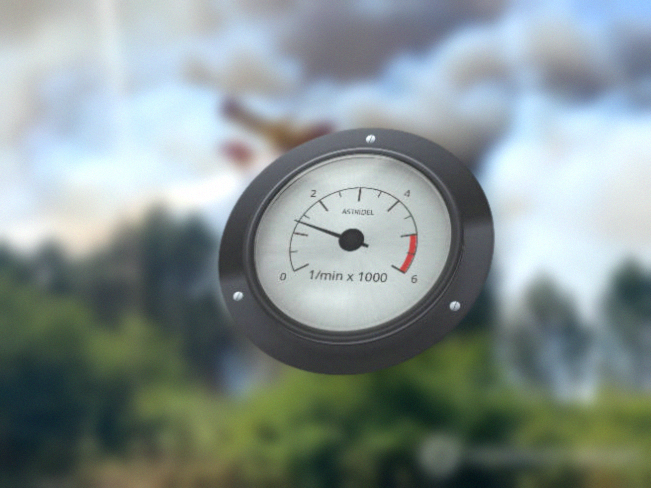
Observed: 1250 rpm
